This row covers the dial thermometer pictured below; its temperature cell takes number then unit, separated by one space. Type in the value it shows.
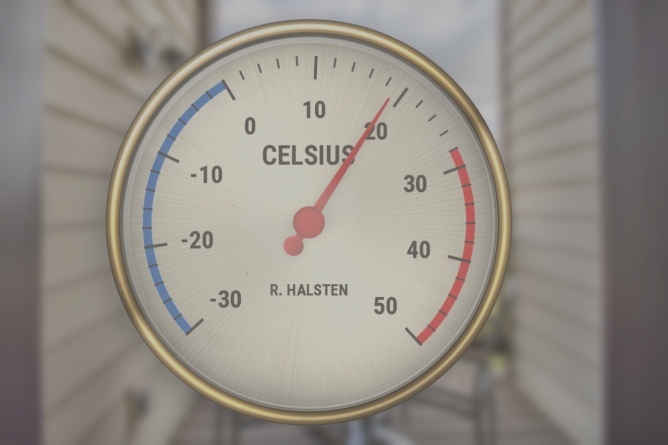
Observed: 19 °C
